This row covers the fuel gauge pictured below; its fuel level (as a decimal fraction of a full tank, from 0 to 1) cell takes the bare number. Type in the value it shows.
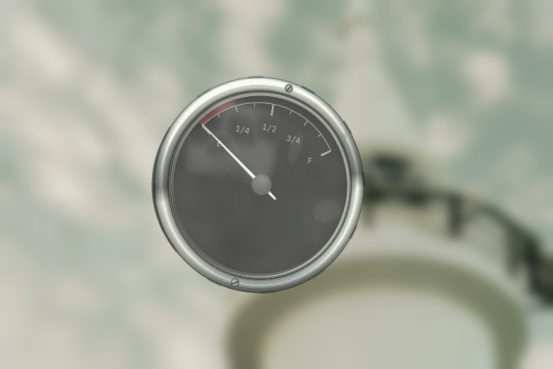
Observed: 0
